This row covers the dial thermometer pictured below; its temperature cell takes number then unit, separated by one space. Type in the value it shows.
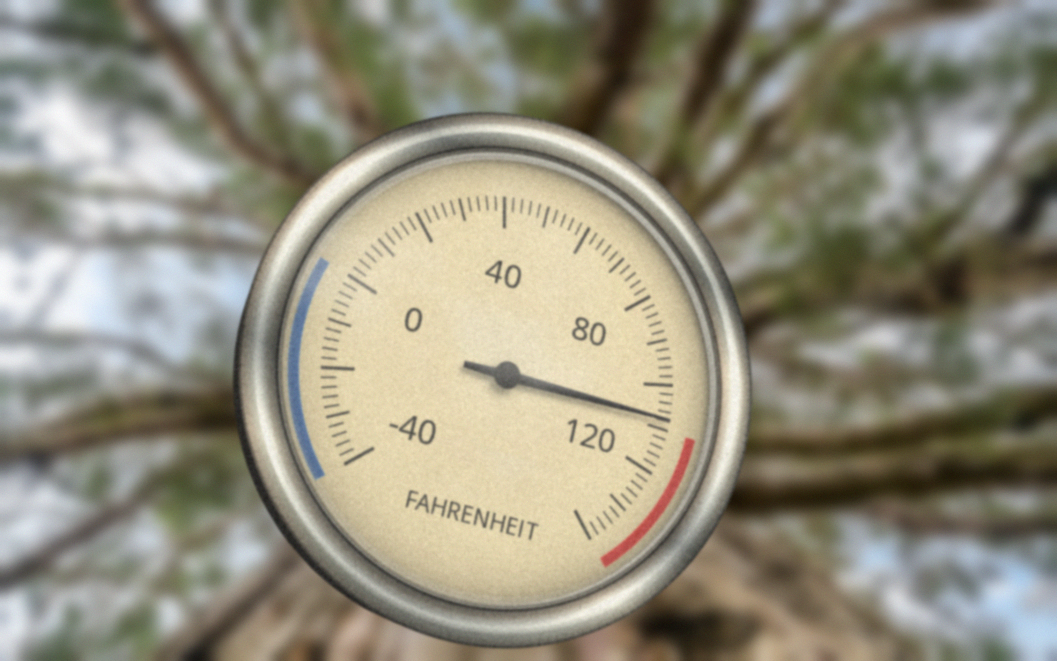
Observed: 108 °F
